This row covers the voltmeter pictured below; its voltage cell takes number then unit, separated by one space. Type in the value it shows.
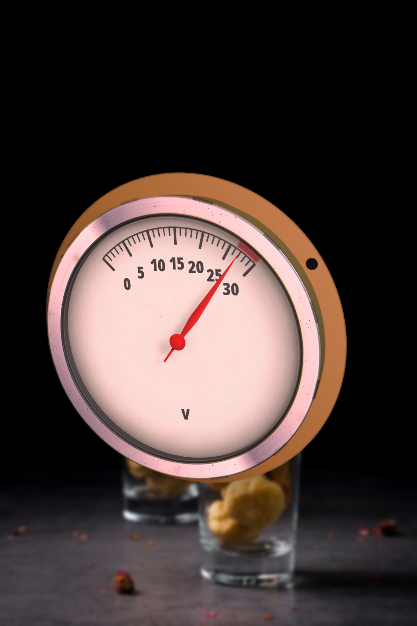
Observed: 27 V
